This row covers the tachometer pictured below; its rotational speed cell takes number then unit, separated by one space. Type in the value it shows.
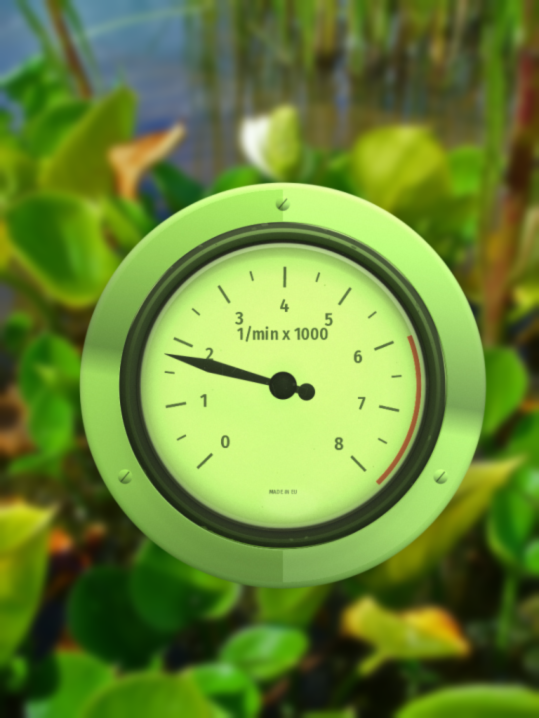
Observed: 1750 rpm
